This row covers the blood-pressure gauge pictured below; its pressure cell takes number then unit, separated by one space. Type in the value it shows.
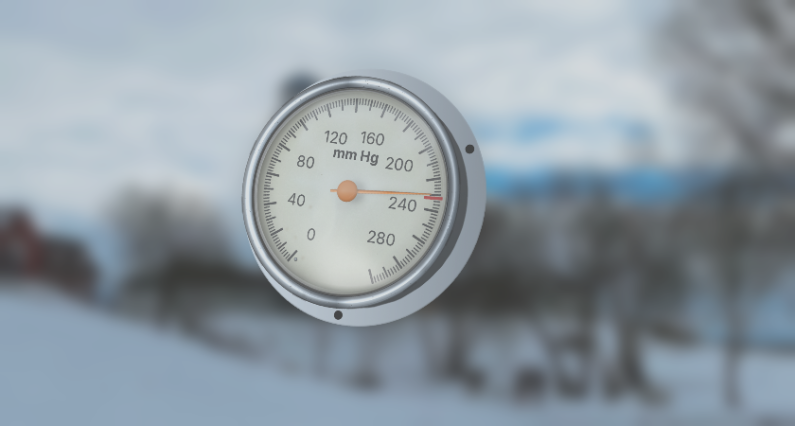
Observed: 230 mmHg
